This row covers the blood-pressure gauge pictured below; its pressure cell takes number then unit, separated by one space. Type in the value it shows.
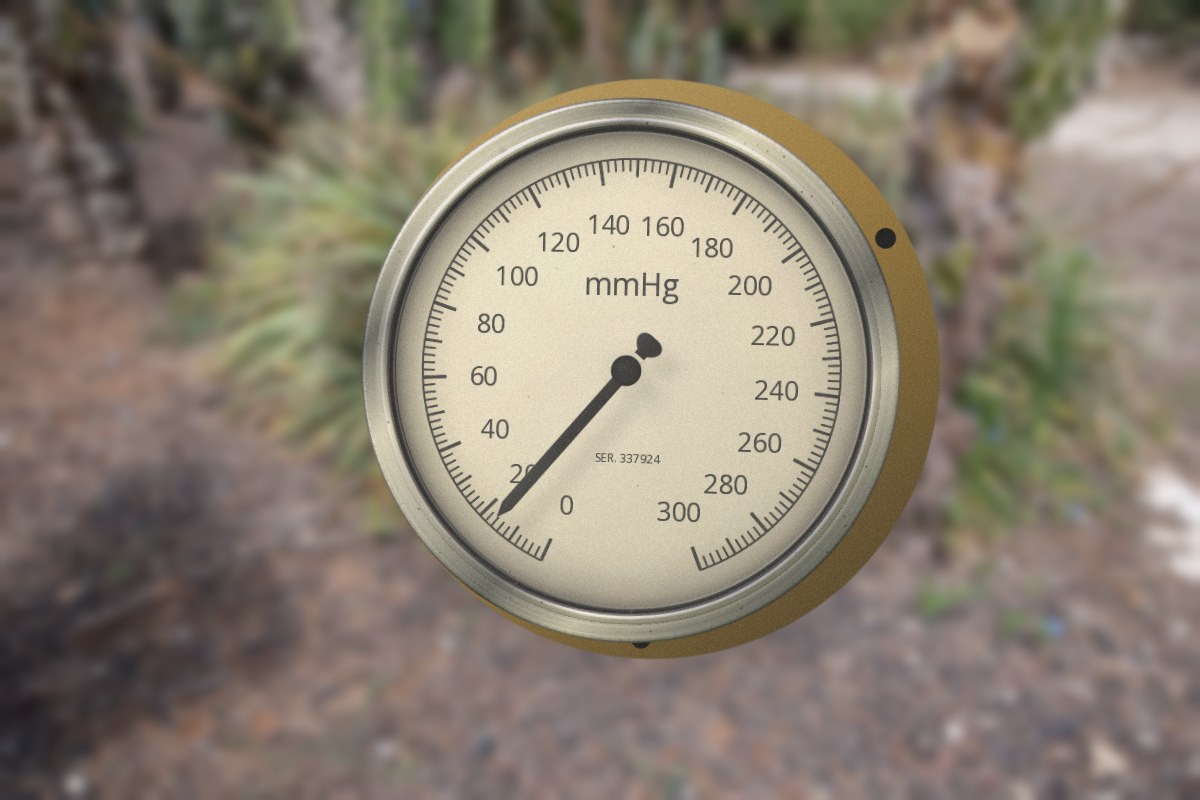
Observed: 16 mmHg
